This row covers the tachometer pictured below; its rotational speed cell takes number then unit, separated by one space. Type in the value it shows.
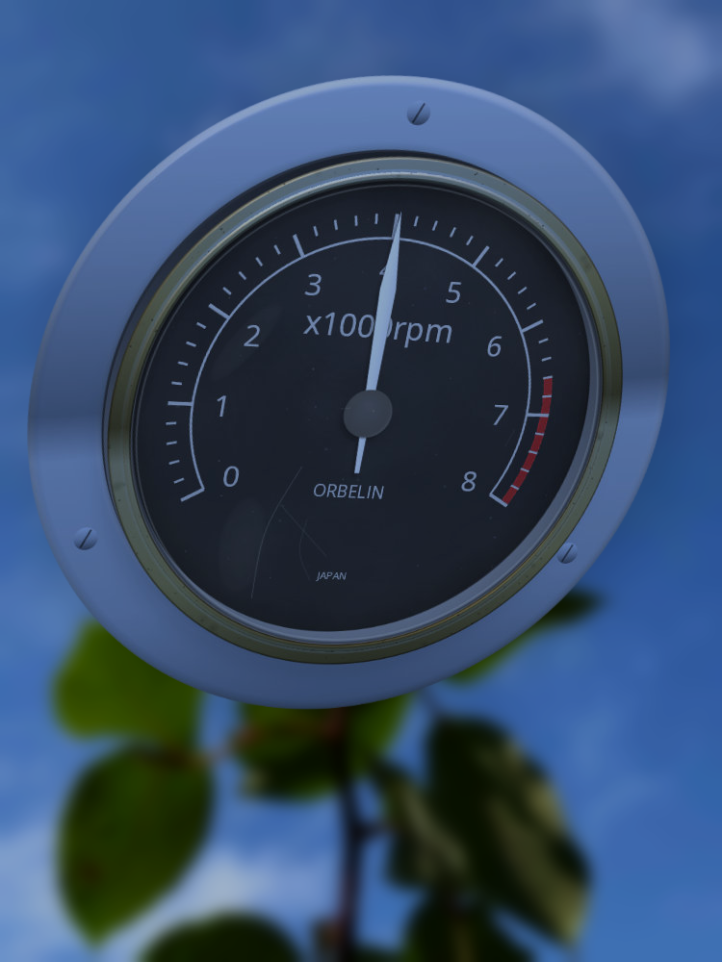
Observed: 4000 rpm
